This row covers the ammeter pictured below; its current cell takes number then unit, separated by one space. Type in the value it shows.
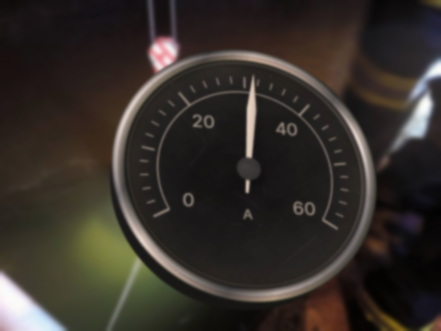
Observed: 31 A
